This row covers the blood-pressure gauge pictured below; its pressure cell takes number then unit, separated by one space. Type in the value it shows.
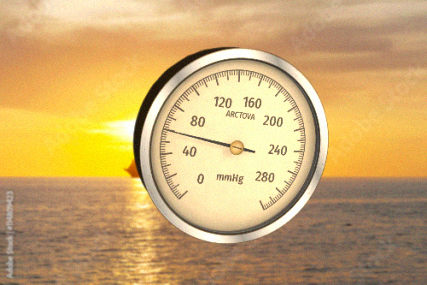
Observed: 60 mmHg
